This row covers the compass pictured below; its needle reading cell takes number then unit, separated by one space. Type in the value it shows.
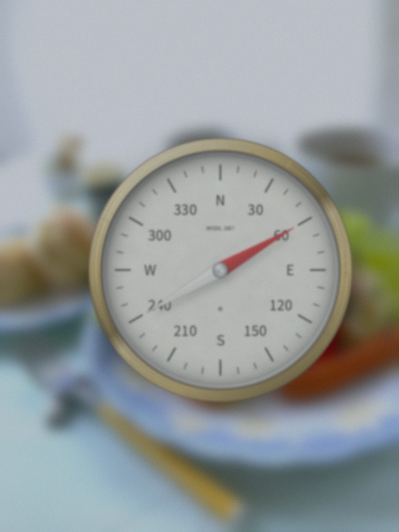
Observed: 60 °
